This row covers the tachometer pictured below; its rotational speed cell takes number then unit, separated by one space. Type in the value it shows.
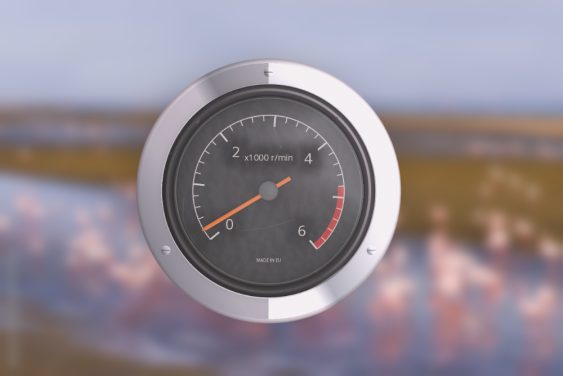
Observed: 200 rpm
